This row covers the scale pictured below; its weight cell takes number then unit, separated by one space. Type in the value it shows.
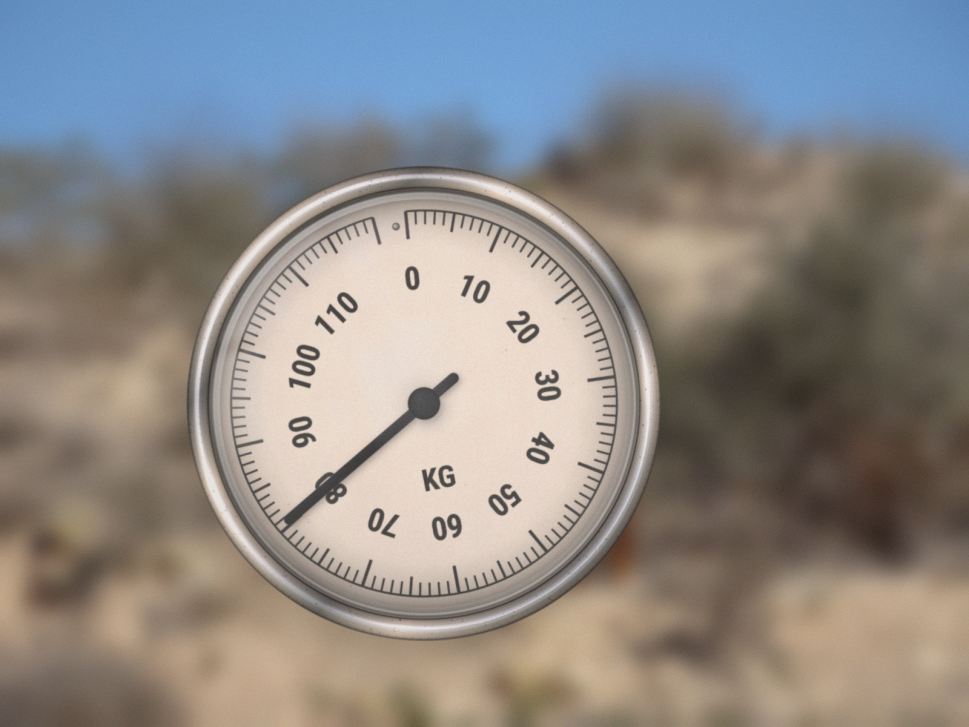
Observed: 80.5 kg
